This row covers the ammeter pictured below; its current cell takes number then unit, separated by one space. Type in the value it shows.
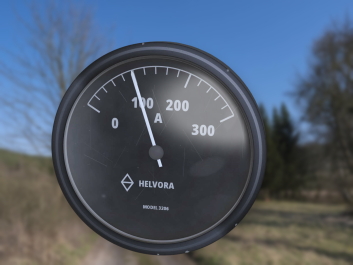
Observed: 100 A
